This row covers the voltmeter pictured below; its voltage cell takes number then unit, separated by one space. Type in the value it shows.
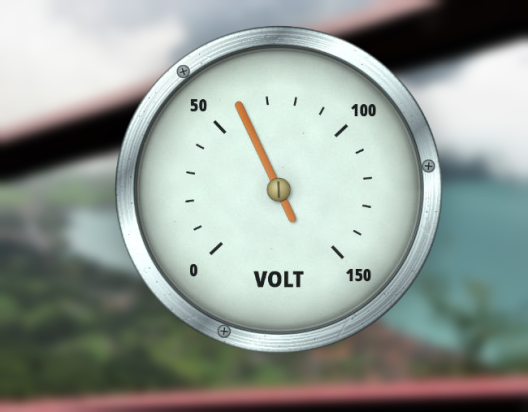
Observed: 60 V
